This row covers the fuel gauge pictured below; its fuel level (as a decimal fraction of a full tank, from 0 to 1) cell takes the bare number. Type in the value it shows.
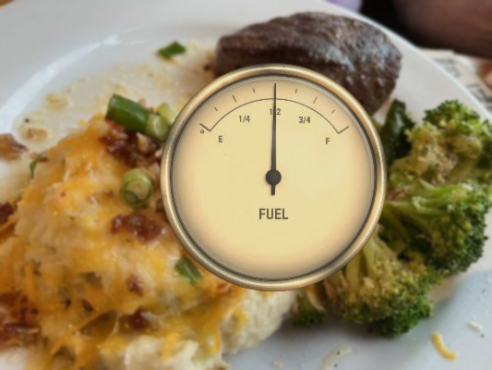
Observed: 0.5
